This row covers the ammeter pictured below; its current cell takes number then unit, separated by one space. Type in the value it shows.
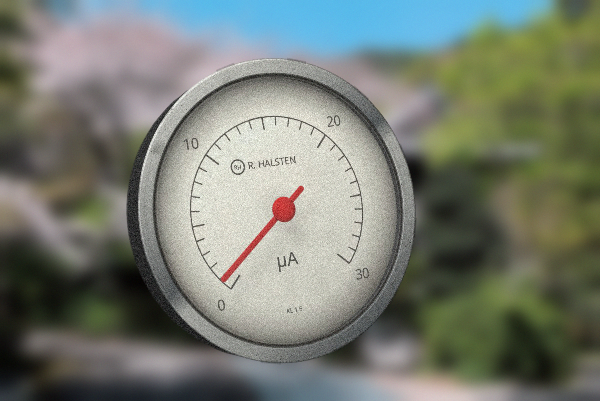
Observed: 1 µA
